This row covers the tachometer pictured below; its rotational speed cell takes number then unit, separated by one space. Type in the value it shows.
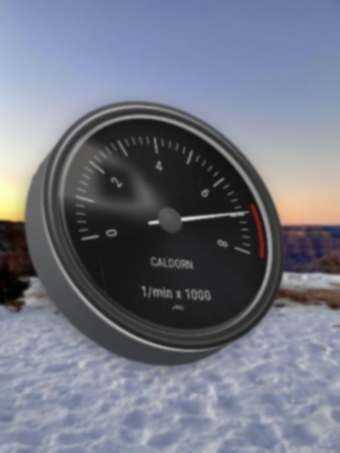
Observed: 7000 rpm
